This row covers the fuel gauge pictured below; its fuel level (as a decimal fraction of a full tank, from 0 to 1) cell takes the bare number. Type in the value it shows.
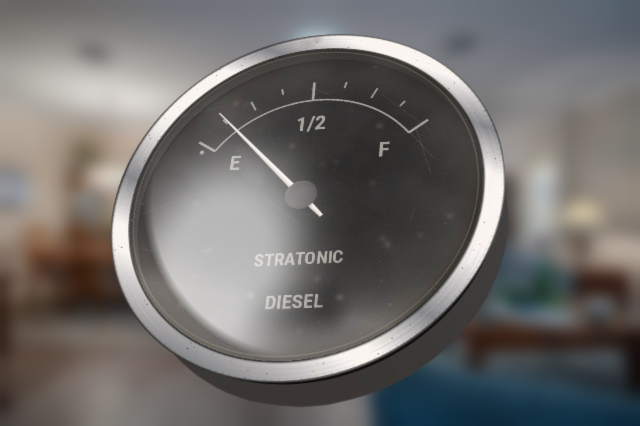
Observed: 0.125
